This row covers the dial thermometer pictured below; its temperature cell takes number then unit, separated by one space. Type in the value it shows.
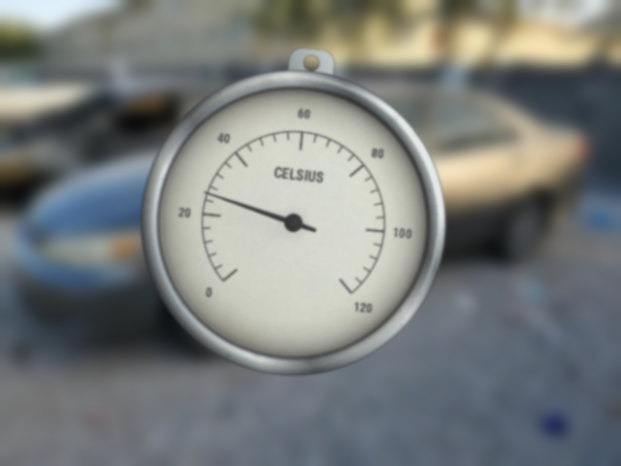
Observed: 26 °C
